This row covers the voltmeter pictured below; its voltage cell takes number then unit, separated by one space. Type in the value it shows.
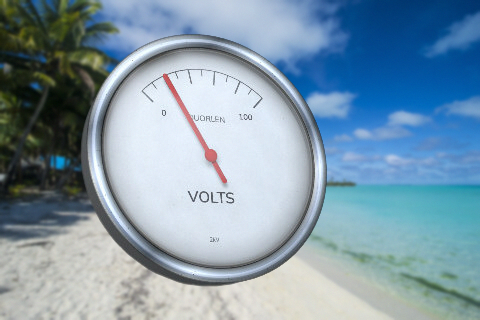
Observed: 20 V
